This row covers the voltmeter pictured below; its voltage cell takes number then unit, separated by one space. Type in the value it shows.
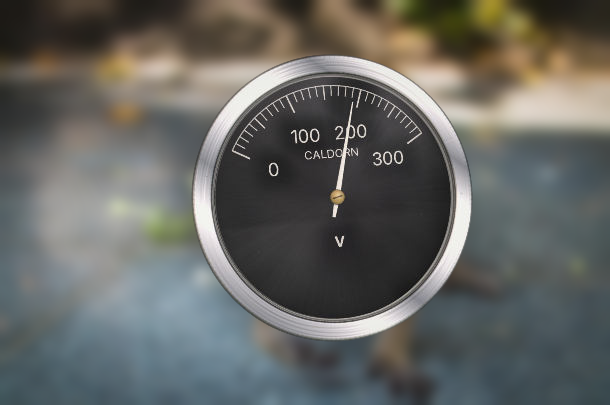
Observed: 190 V
